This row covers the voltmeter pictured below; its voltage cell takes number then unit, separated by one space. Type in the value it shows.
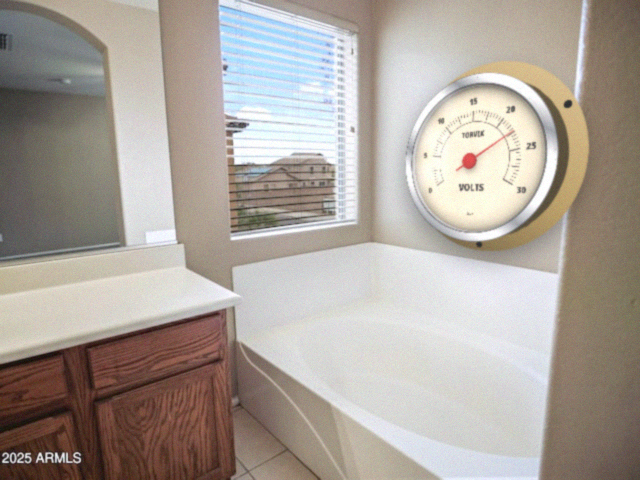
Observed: 22.5 V
